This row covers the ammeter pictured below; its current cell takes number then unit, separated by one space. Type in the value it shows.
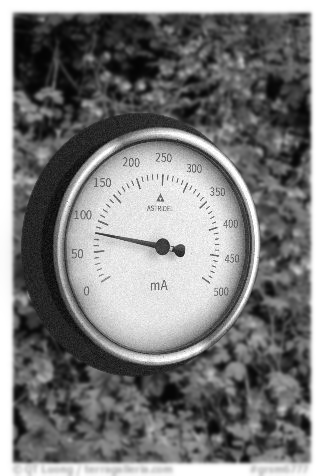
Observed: 80 mA
